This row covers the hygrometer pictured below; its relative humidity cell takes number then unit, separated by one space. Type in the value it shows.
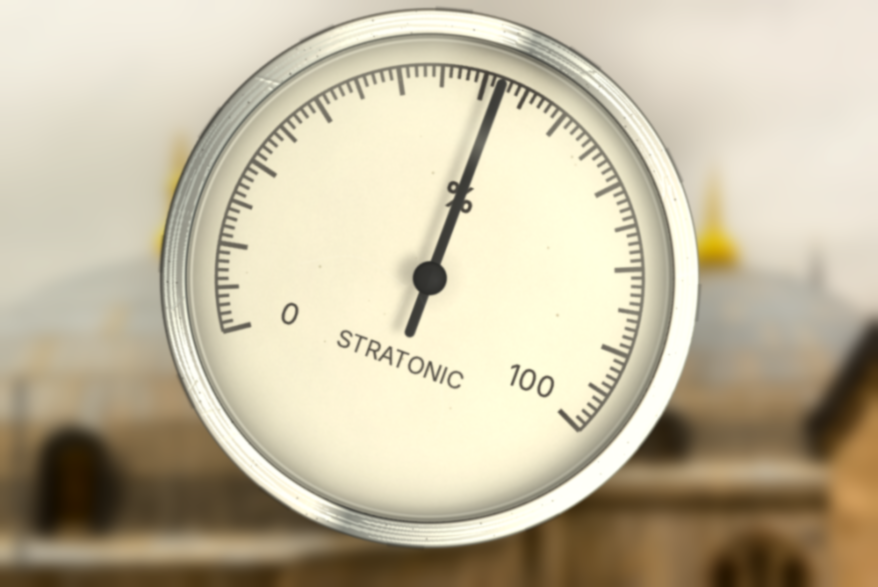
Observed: 52 %
